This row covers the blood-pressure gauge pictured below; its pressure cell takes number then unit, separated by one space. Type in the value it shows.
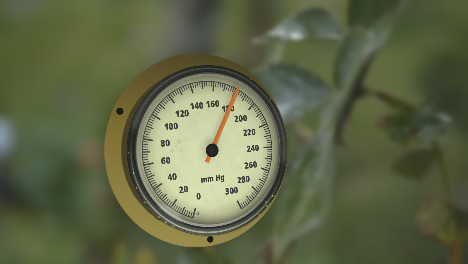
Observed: 180 mmHg
